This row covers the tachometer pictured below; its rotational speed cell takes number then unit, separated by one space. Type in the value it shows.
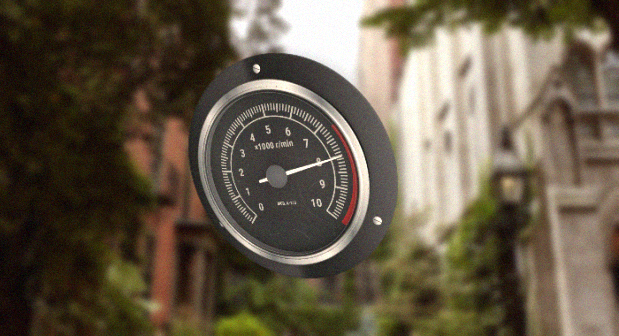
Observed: 8000 rpm
